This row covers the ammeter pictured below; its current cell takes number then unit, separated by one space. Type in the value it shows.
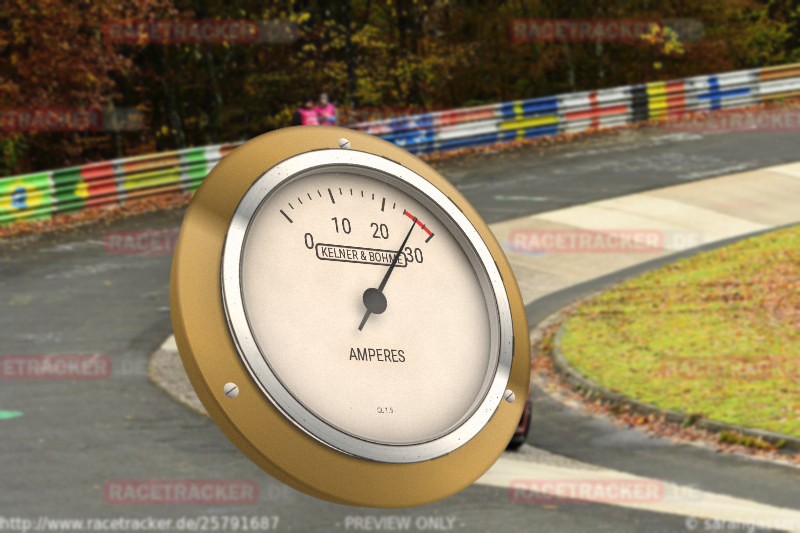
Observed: 26 A
